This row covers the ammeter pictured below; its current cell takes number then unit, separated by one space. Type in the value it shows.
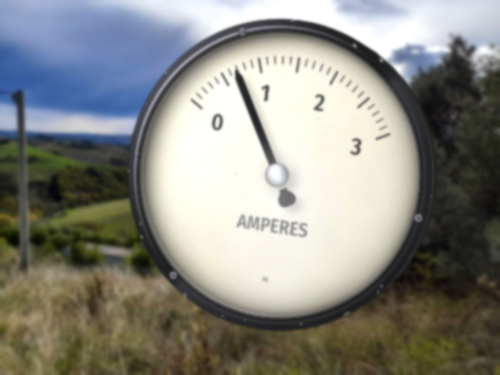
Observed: 0.7 A
